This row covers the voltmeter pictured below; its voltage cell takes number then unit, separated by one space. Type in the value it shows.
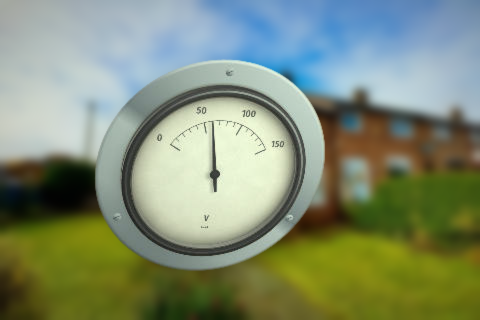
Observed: 60 V
